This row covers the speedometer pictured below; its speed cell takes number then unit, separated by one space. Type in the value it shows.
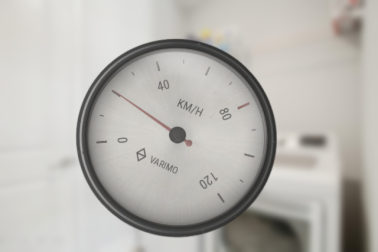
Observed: 20 km/h
